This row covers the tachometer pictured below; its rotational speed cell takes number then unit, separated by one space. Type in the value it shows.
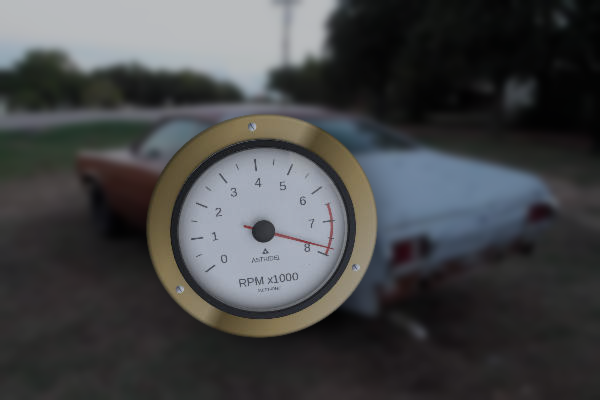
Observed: 7750 rpm
